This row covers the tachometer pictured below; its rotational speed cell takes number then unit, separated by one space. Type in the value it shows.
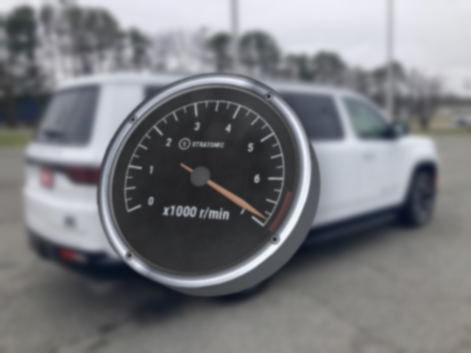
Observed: 6875 rpm
